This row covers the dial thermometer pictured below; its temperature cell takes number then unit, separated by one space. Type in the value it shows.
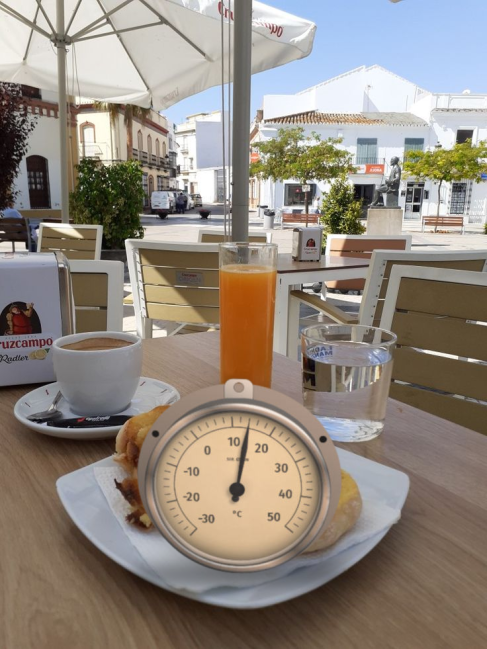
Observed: 14 °C
